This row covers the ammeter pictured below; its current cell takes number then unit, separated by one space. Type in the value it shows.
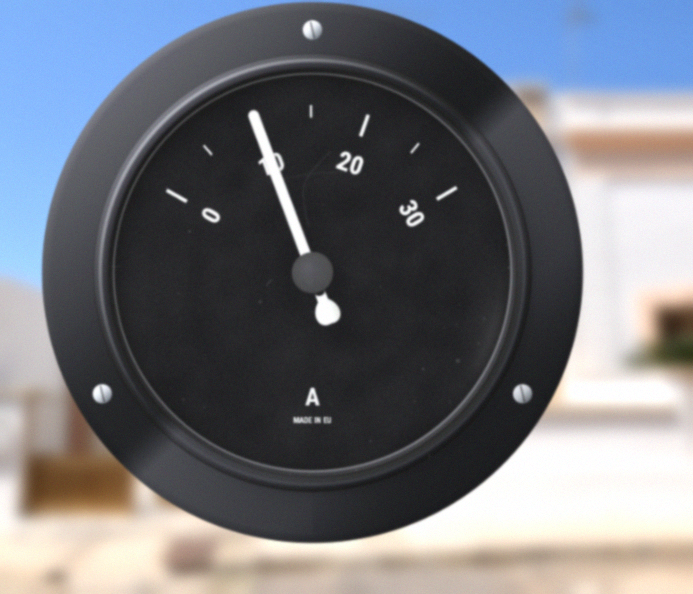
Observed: 10 A
